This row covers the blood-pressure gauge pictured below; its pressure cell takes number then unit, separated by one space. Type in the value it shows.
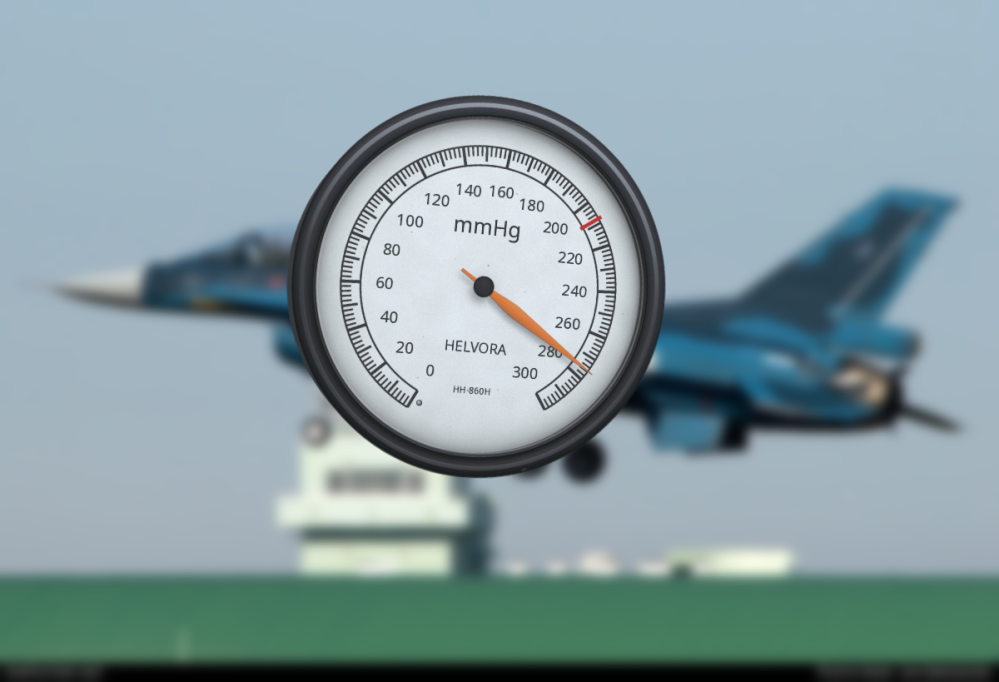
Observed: 276 mmHg
